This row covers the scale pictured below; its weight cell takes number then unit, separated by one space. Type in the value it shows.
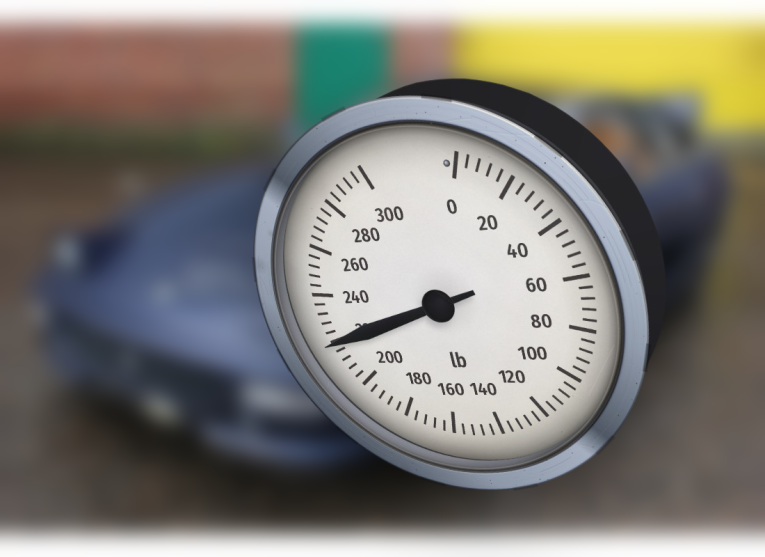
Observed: 220 lb
